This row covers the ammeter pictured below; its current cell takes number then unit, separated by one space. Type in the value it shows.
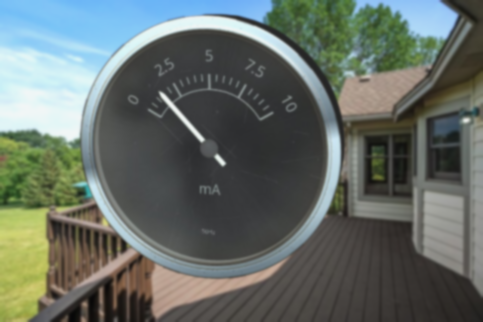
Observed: 1.5 mA
